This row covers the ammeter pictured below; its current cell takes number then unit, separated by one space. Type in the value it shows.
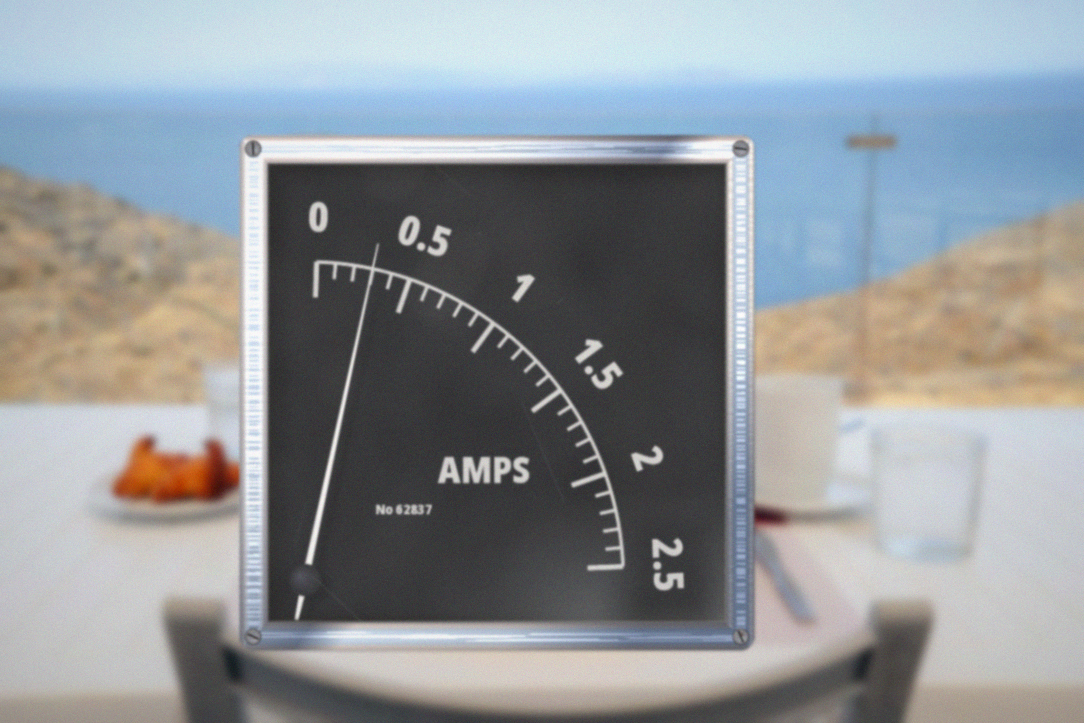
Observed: 0.3 A
